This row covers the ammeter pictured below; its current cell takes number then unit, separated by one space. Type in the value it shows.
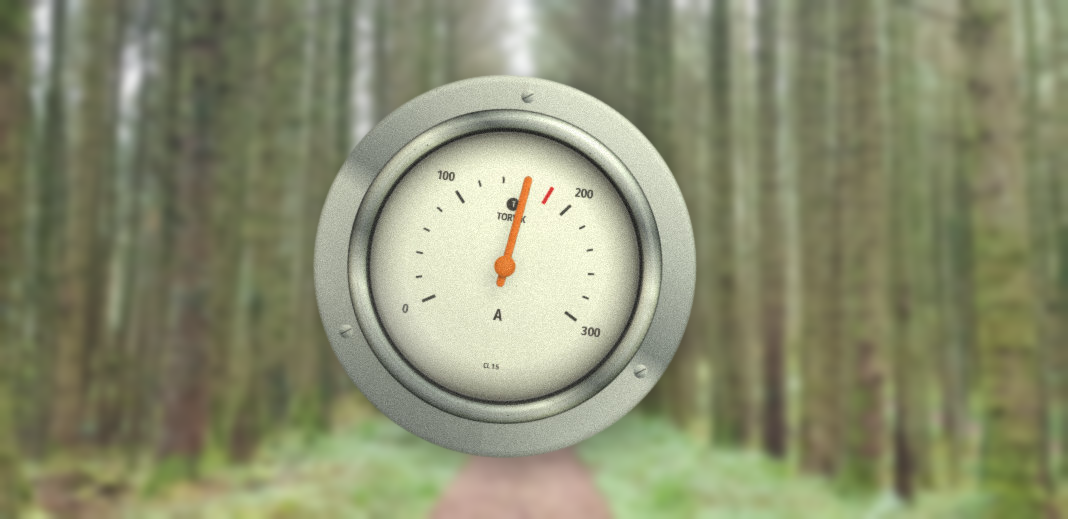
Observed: 160 A
